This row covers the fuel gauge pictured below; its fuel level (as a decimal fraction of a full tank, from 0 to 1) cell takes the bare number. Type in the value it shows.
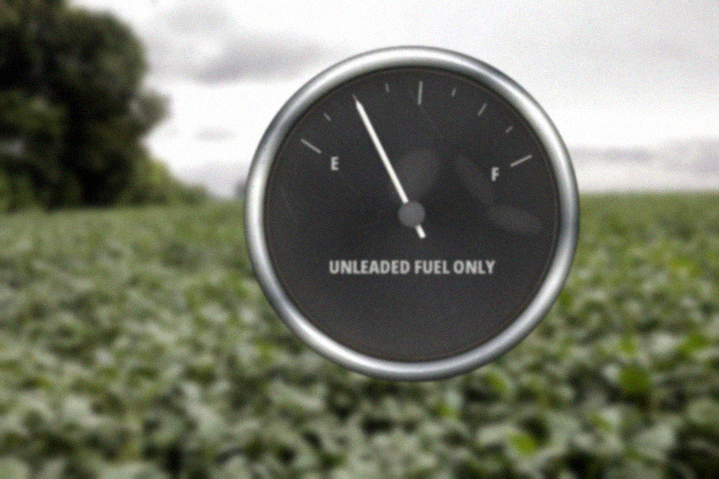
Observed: 0.25
